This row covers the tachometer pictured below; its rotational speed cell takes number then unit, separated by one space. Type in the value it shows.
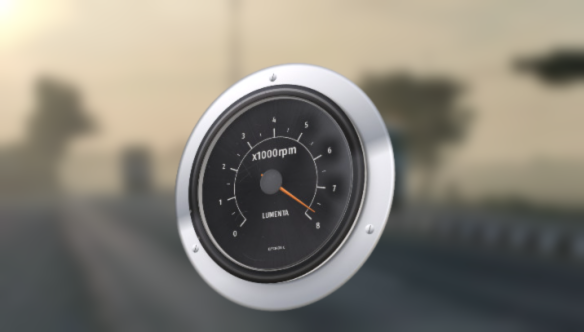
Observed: 7750 rpm
